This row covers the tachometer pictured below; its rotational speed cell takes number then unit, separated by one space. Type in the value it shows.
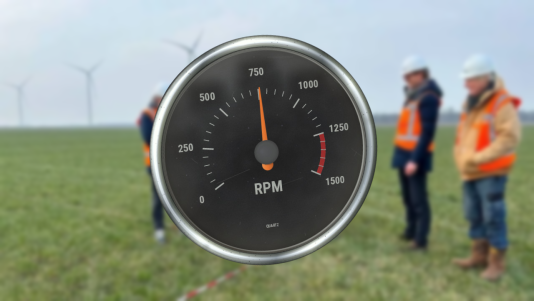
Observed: 750 rpm
